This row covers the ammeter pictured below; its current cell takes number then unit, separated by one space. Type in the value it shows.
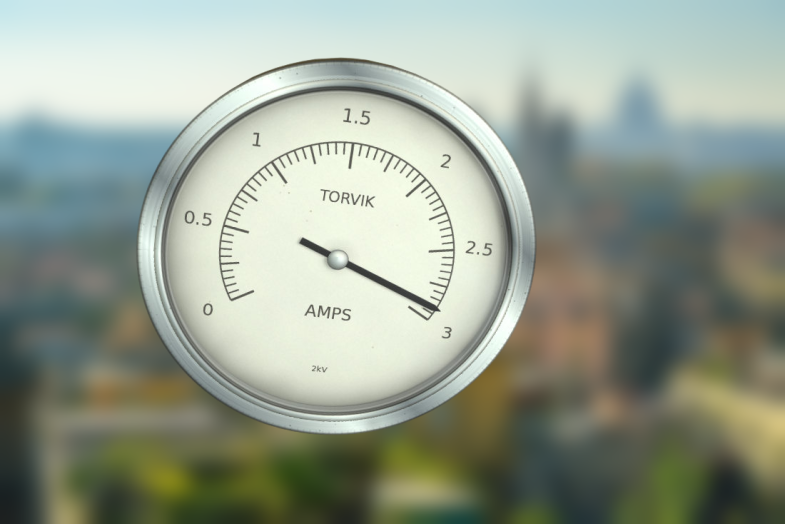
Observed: 2.9 A
